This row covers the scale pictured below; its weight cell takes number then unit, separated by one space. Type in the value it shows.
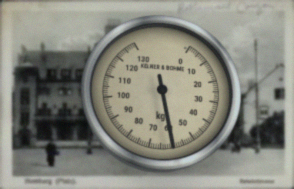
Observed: 60 kg
